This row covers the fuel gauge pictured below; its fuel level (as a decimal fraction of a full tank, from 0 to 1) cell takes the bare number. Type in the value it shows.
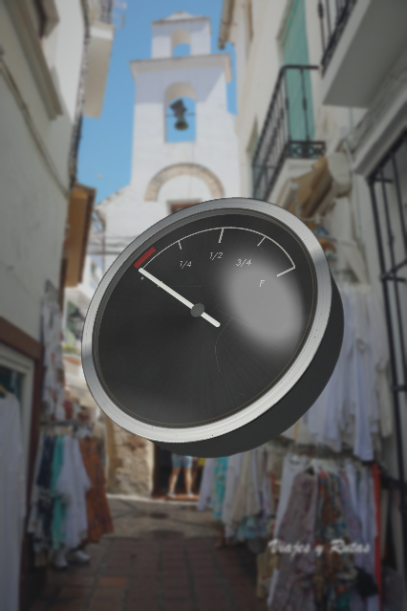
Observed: 0
